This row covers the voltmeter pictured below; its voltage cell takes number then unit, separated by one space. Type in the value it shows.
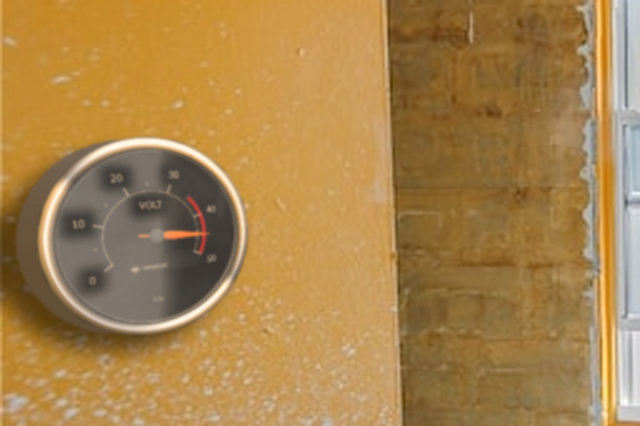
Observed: 45 V
